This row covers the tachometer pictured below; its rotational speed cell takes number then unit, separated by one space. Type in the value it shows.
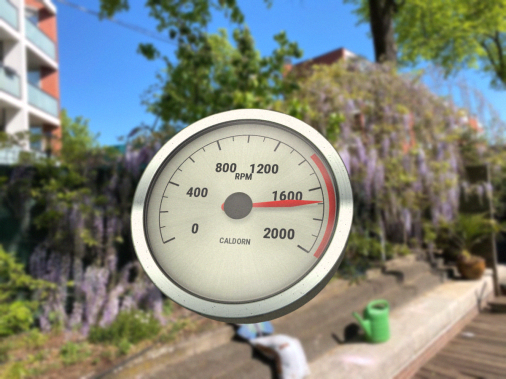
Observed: 1700 rpm
